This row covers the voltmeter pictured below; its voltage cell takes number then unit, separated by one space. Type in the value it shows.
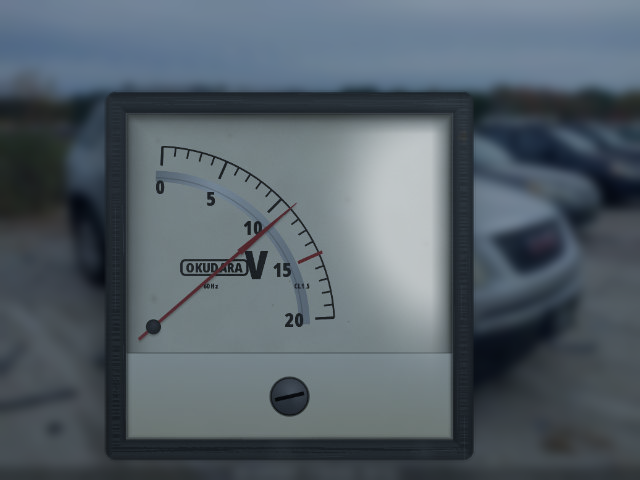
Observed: 11 V
